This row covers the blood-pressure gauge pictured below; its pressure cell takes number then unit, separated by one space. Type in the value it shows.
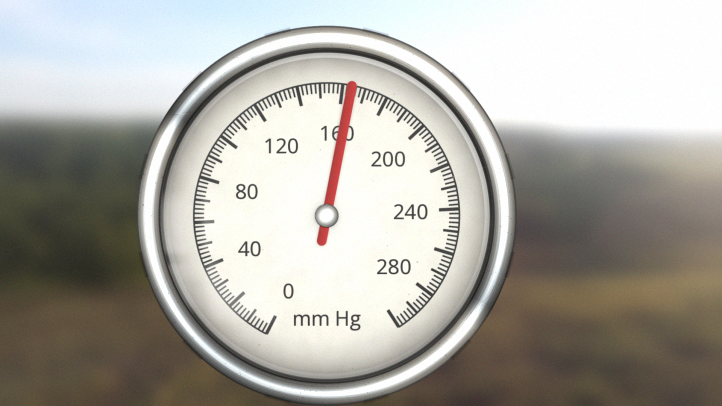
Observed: 164 mmHg
